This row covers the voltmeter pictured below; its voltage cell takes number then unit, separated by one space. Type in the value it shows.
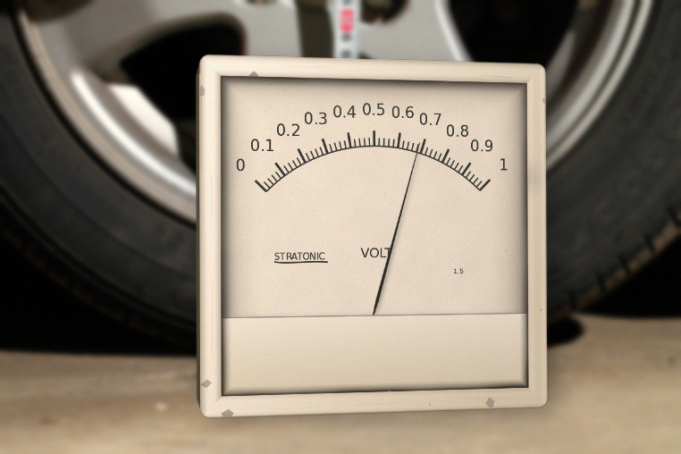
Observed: 0.68 V
